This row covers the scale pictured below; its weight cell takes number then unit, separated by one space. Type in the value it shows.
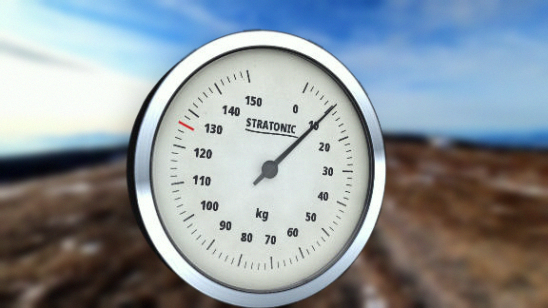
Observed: 10 kg
